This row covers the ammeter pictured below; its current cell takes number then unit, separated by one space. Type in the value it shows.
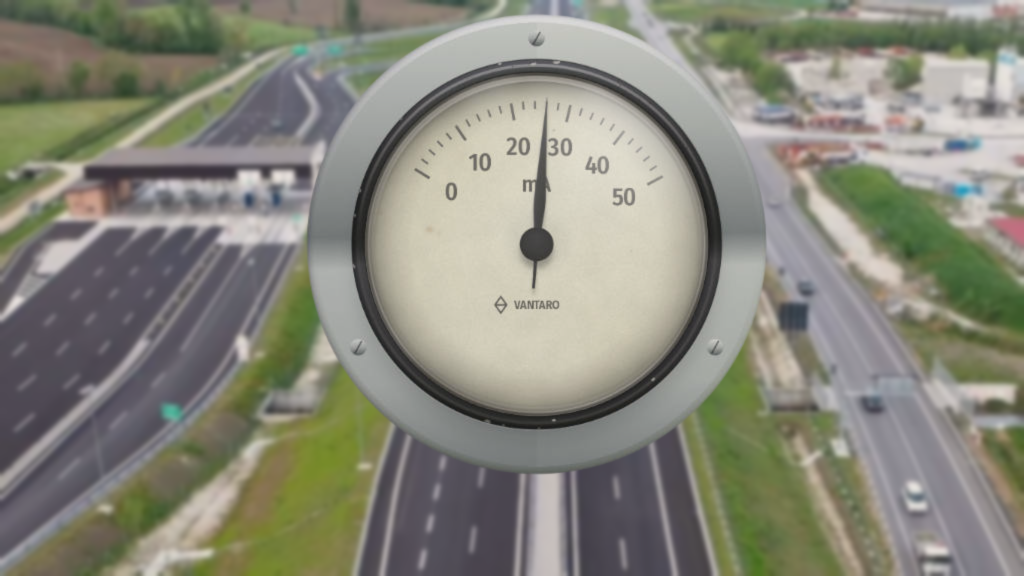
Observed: 26 mA
